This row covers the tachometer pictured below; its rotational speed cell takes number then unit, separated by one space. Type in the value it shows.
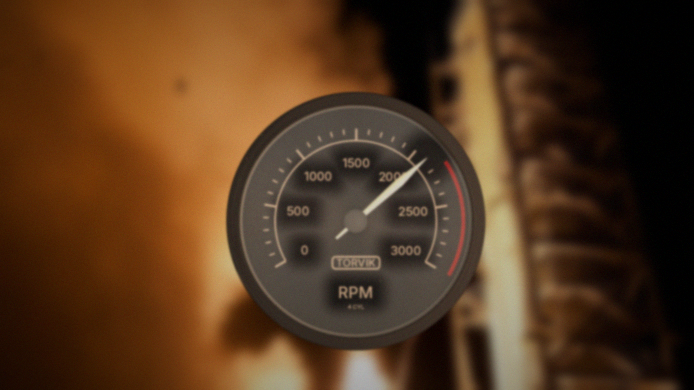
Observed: 2100 rpm
